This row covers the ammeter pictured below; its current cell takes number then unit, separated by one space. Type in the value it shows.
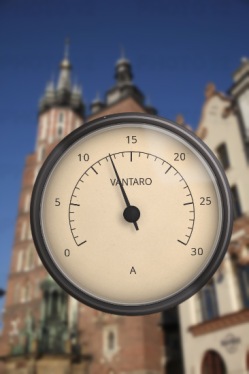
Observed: 12.5 A
